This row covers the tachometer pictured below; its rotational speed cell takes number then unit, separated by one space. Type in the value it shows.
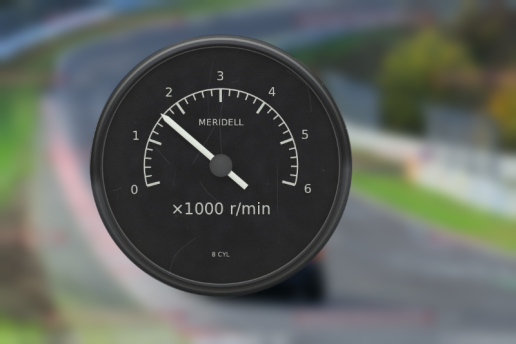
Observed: 1600 rpm
